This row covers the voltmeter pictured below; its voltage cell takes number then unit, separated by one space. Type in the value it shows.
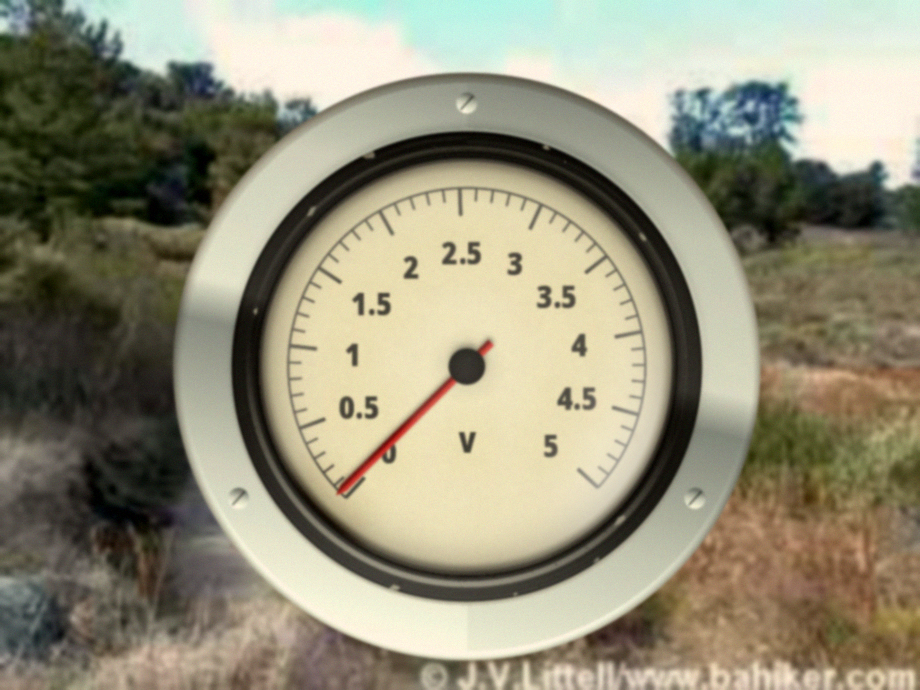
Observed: 0.05 V
